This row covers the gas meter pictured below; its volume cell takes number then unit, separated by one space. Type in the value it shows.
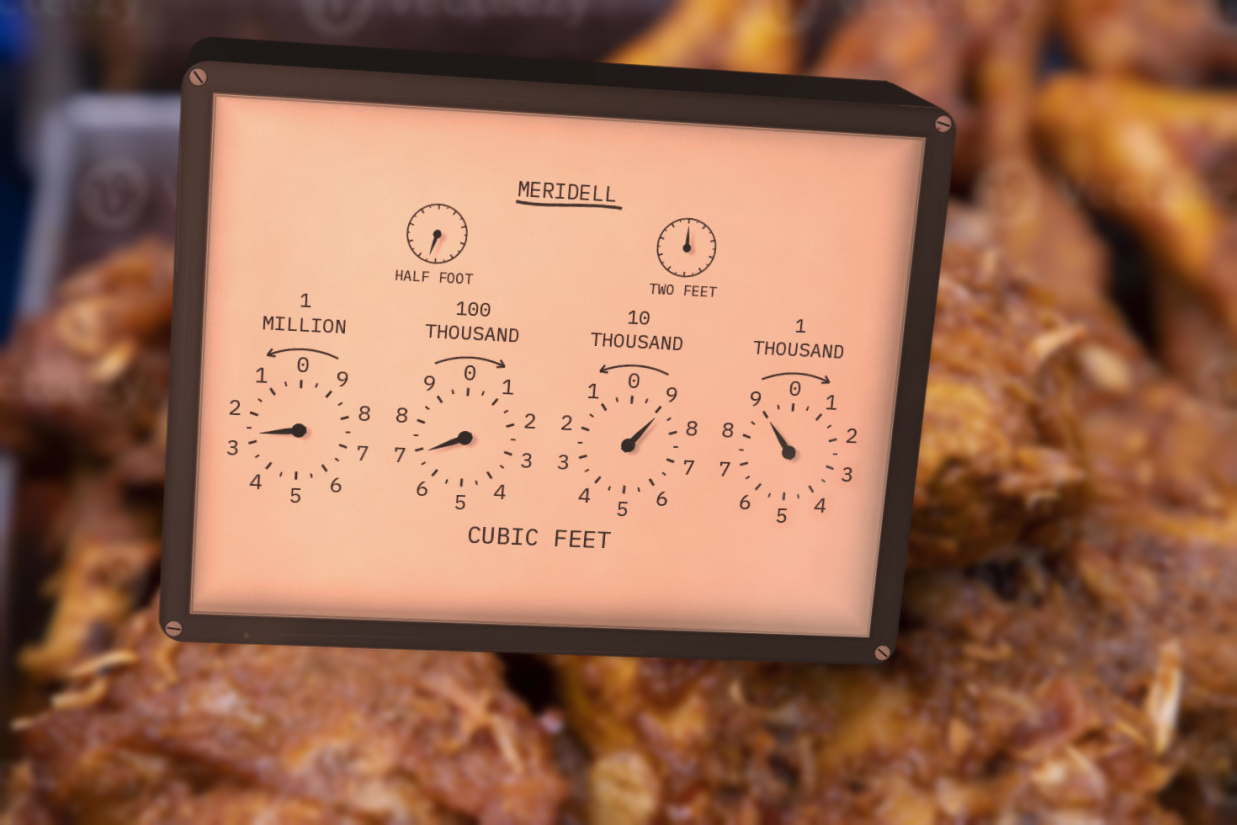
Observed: 268900 ft³
